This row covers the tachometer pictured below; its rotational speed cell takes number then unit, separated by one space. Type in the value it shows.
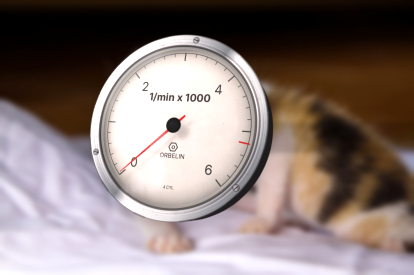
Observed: 0 rpm
